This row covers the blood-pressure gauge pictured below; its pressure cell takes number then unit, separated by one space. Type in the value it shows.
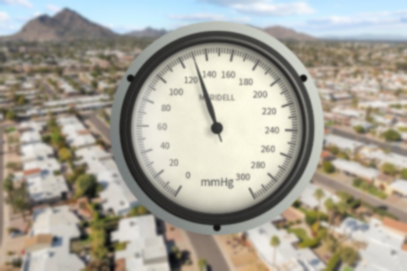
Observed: 130 mmHg
